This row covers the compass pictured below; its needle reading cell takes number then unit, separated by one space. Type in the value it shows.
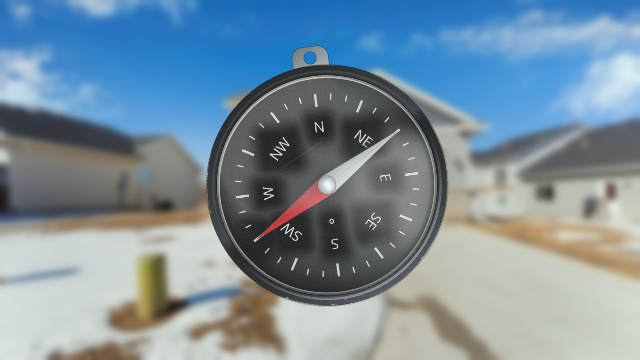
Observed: 240 °
